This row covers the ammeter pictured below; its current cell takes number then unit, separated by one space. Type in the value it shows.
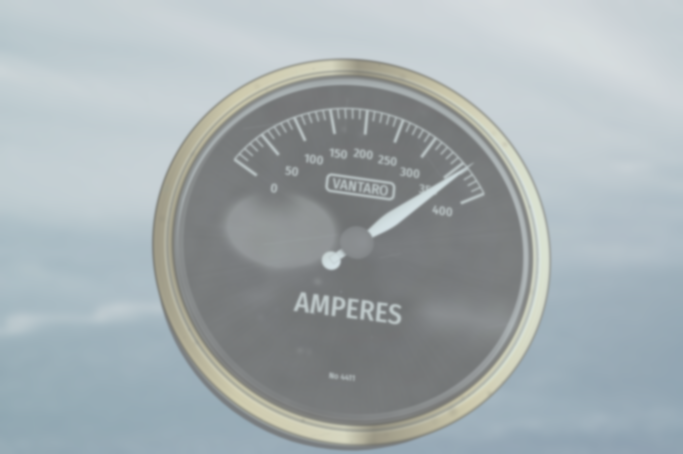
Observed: 360 A
